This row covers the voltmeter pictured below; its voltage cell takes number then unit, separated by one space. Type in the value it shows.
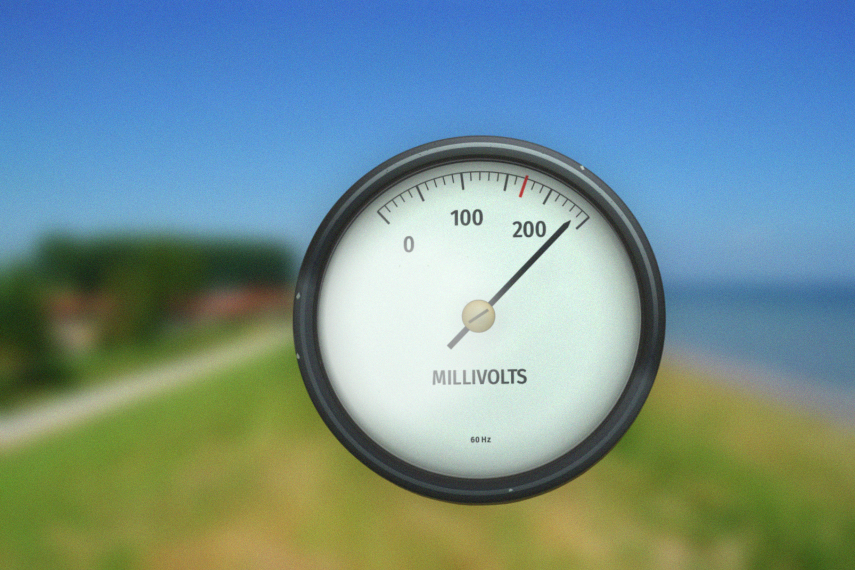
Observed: 240 mV
